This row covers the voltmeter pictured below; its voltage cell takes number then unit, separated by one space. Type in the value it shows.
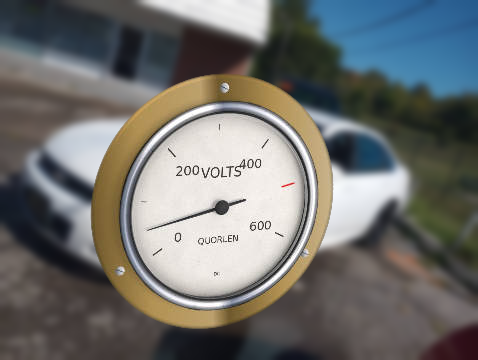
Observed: 50 V
